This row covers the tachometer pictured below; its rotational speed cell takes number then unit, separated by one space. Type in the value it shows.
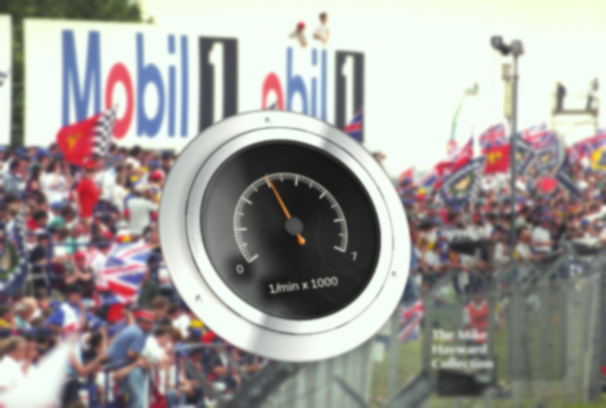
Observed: 3000 rpm
